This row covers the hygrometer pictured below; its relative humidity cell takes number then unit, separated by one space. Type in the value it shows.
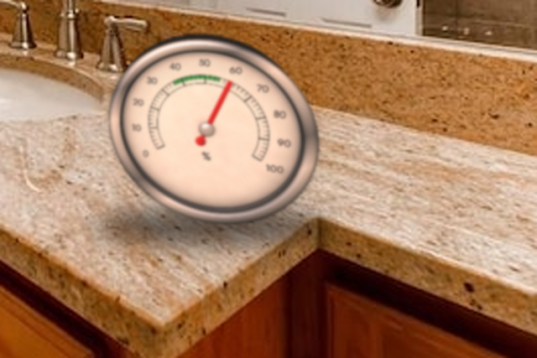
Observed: 60 %
